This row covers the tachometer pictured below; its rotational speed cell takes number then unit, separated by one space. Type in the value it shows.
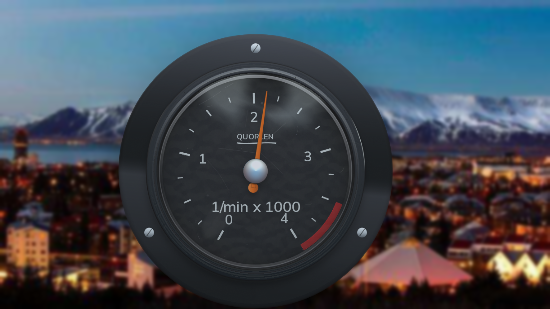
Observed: 2125 rpm
